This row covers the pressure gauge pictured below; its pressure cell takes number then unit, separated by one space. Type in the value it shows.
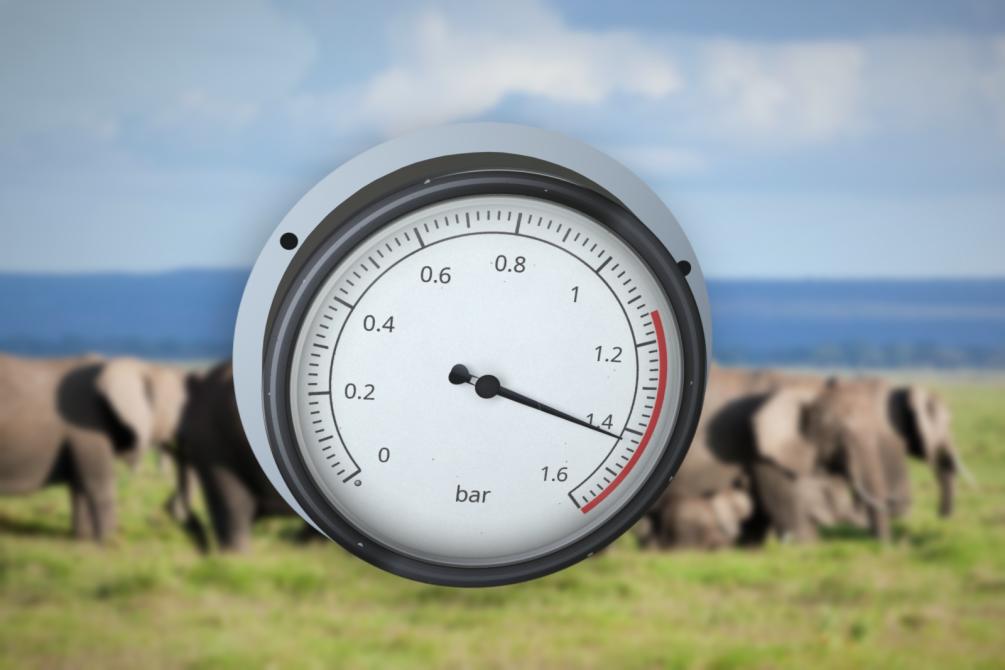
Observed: 1.42 bar
